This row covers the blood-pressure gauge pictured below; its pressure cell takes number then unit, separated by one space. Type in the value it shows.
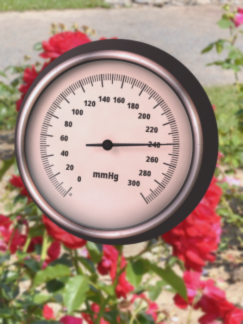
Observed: 240 mmHg
